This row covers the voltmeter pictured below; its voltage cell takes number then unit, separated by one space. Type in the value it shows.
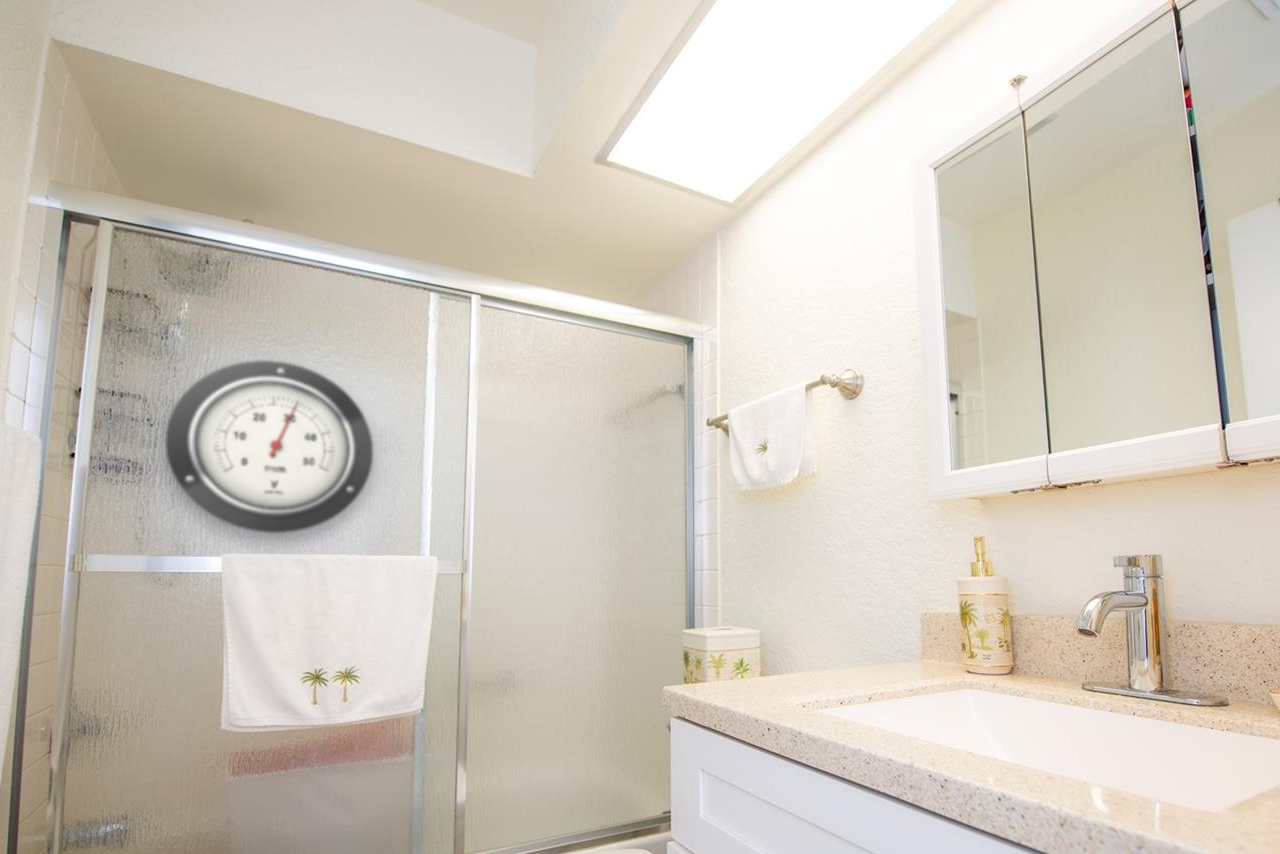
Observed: 30 V
